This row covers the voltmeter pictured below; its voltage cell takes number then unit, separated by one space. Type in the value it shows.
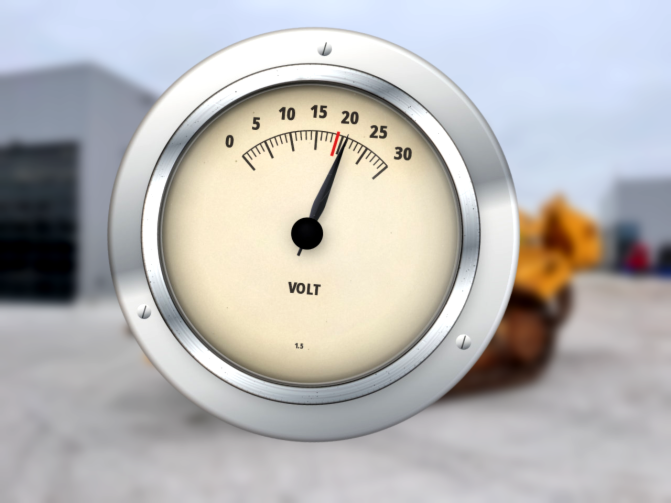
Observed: 21 V
